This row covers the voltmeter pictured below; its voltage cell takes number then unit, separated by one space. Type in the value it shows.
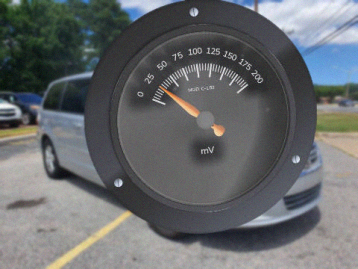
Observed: 25 mV
